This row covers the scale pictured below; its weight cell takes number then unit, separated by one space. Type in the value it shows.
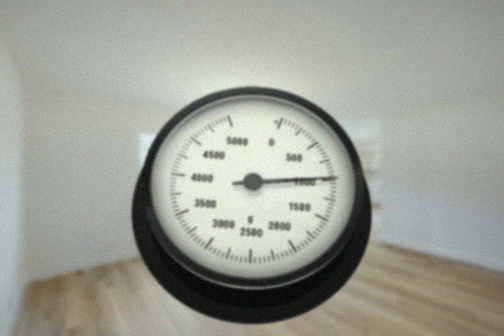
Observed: 1000 g
